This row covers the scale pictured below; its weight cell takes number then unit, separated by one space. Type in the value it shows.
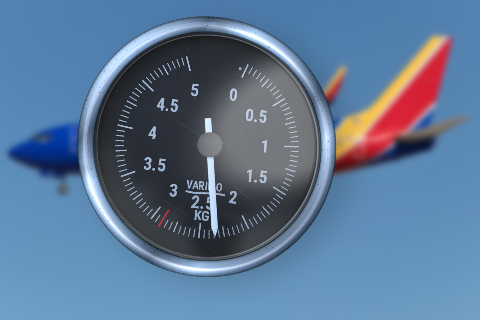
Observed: 2.35 kg
